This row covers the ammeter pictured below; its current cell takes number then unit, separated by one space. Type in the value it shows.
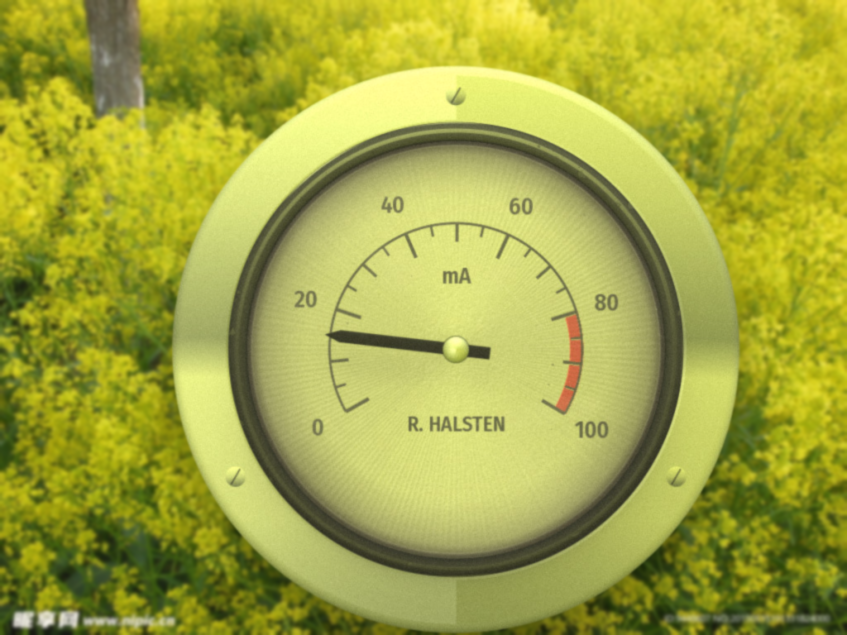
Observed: 15 mA
